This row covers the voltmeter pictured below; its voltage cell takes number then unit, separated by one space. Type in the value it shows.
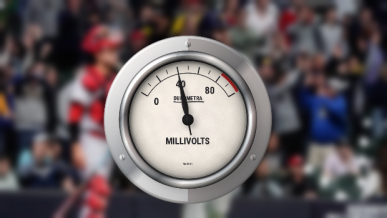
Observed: 40 mV
